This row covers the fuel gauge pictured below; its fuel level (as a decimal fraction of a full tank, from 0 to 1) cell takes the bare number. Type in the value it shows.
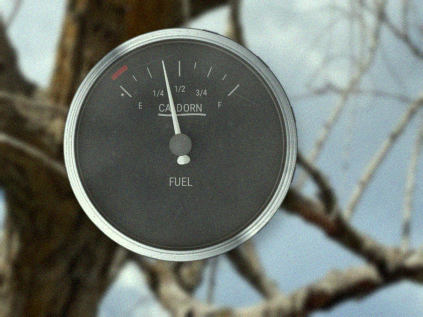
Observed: 0.375
